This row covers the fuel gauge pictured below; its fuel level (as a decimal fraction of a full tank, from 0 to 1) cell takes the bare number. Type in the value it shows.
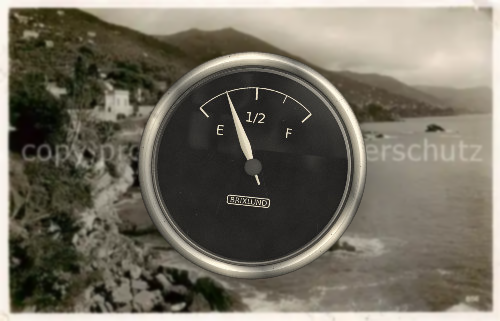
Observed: 0.25
